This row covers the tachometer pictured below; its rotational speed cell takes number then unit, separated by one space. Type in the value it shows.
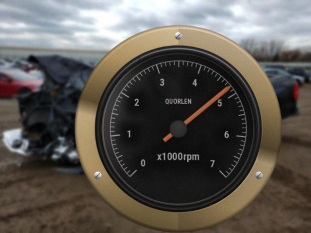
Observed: 4800 rpm
